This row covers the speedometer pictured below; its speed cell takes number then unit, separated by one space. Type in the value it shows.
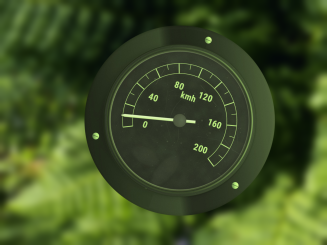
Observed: 10 km/h
